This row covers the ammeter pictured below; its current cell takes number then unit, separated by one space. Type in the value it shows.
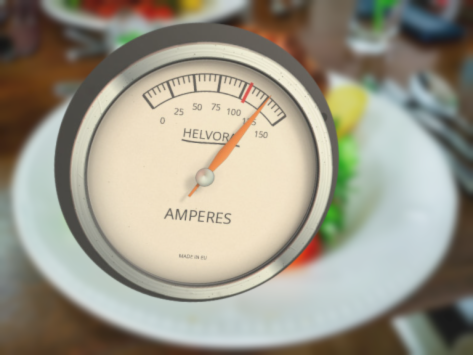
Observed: 125 A
